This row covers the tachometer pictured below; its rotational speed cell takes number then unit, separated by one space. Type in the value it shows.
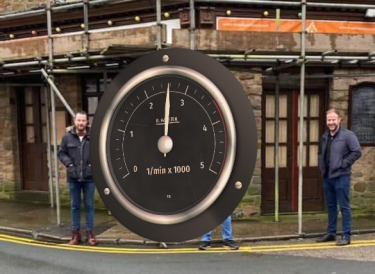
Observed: 2600 rpm
